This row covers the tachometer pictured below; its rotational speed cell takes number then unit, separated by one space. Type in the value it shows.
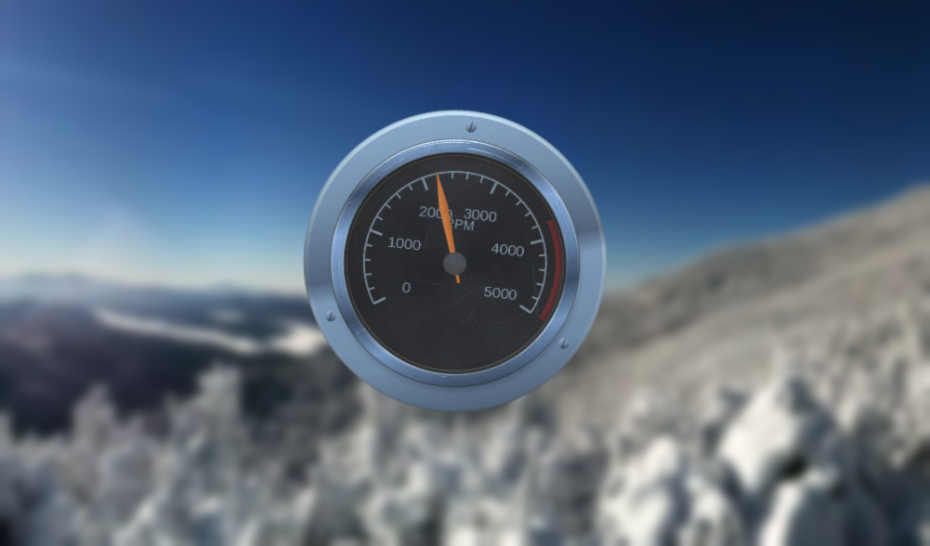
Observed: 2200 rpm
